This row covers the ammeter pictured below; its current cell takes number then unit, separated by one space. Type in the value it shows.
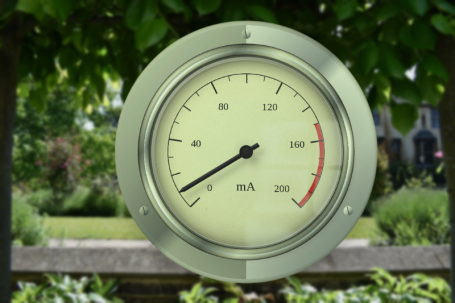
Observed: 10 mA
